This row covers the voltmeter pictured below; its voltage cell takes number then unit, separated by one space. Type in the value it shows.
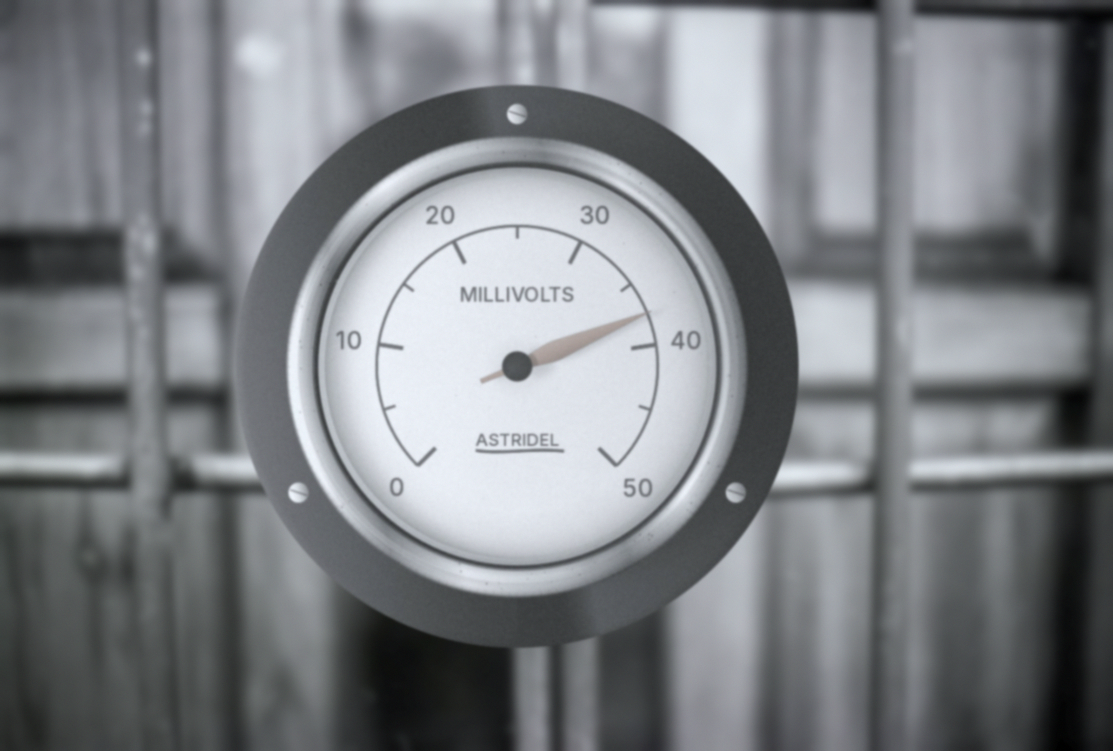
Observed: 37.5 mV
